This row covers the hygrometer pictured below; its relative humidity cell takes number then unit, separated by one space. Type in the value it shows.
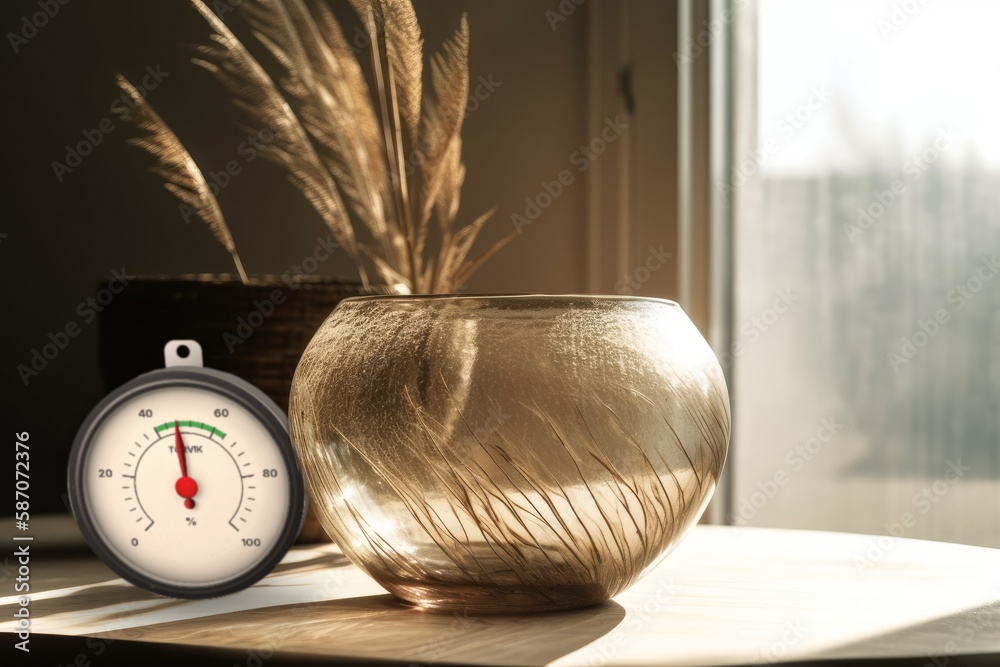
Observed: 48 %
